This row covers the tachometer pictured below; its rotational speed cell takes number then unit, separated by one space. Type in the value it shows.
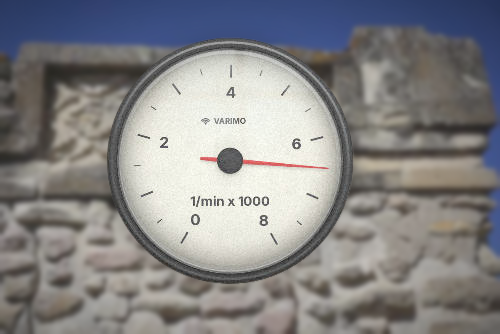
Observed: 6500 rpm
